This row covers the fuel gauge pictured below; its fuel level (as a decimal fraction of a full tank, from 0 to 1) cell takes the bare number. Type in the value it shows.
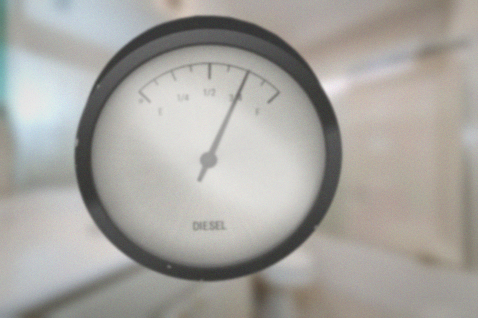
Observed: 0.75
